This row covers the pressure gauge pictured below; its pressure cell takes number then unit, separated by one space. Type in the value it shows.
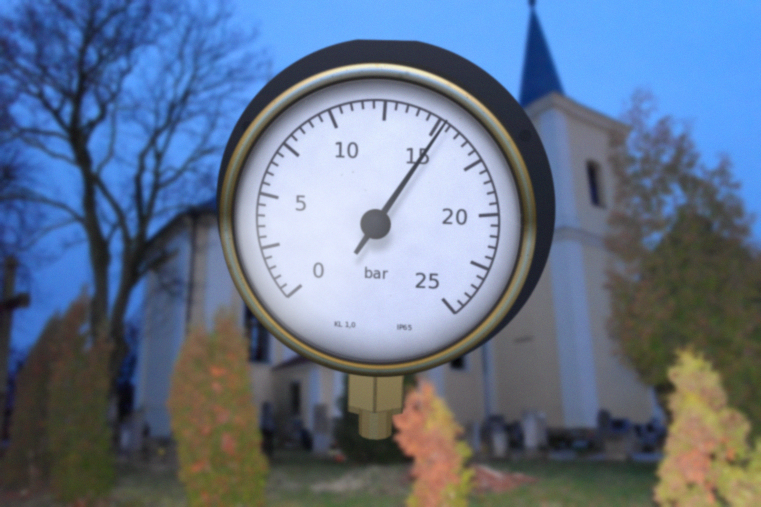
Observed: 15.25 bar
